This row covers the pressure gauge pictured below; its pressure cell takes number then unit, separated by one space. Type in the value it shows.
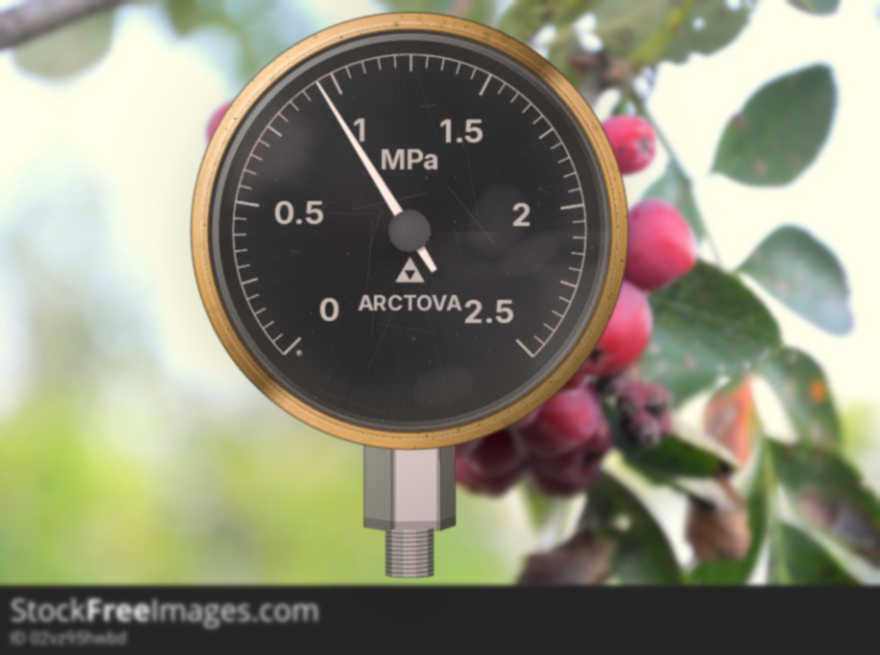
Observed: 0.95 MPa
